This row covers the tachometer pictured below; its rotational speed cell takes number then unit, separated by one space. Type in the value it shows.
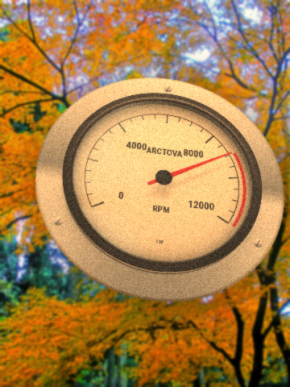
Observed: 9000 rpm
